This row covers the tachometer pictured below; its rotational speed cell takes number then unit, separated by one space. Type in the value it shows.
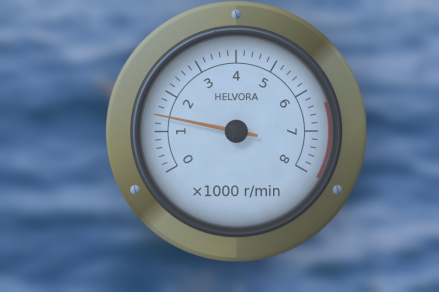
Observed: 1400 rpm
